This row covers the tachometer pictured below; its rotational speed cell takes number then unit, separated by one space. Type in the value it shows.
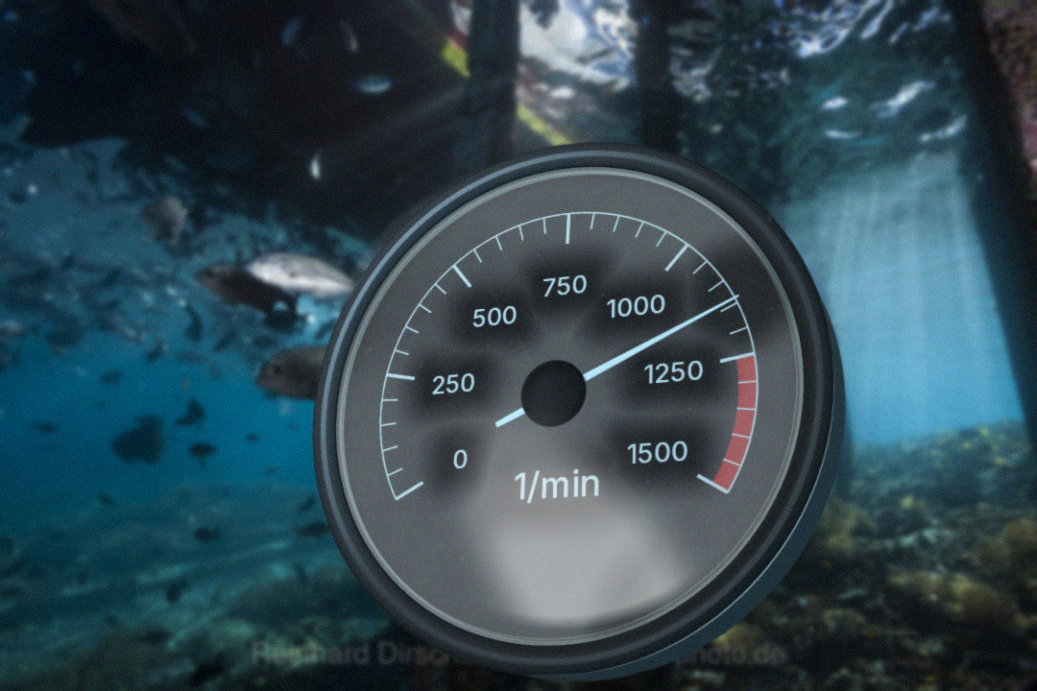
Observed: 1150 rpm
